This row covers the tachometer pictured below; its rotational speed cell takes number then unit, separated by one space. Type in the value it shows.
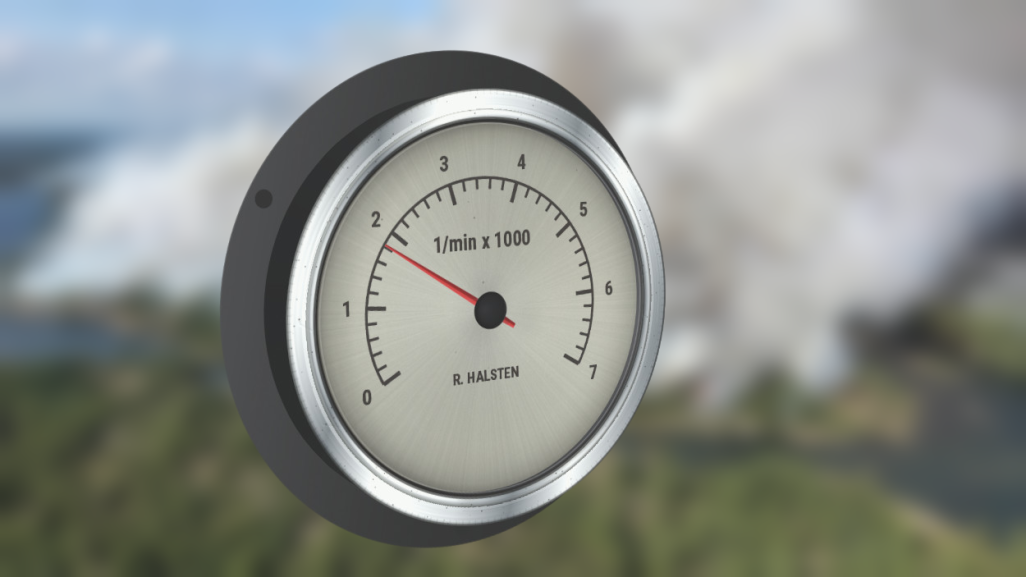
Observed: 1800 rpm
